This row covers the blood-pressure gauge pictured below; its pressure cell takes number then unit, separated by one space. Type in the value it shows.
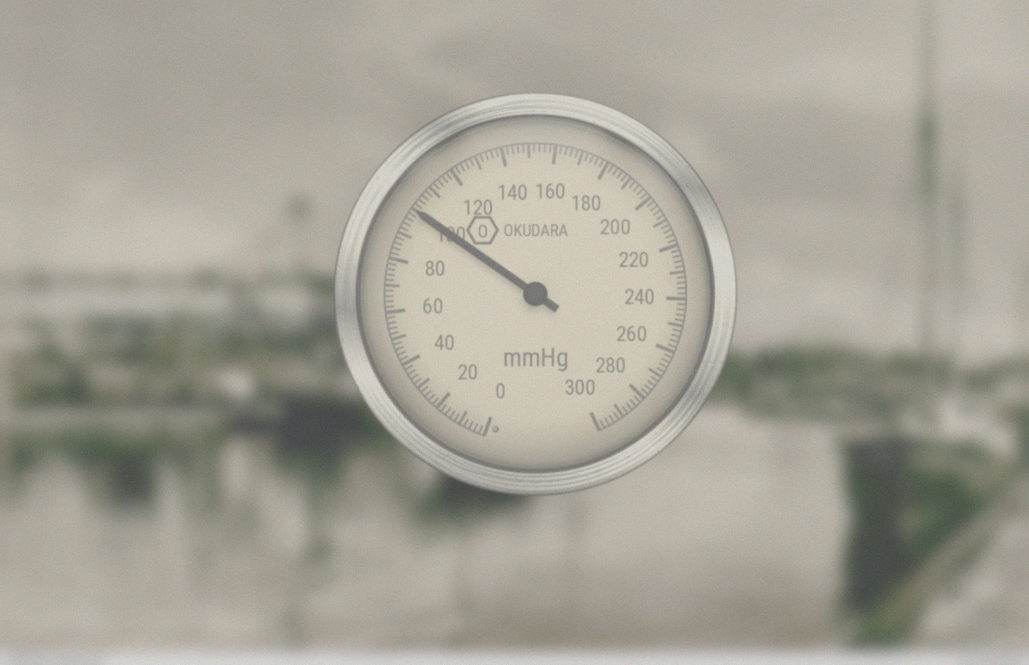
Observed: 100 mmHg
